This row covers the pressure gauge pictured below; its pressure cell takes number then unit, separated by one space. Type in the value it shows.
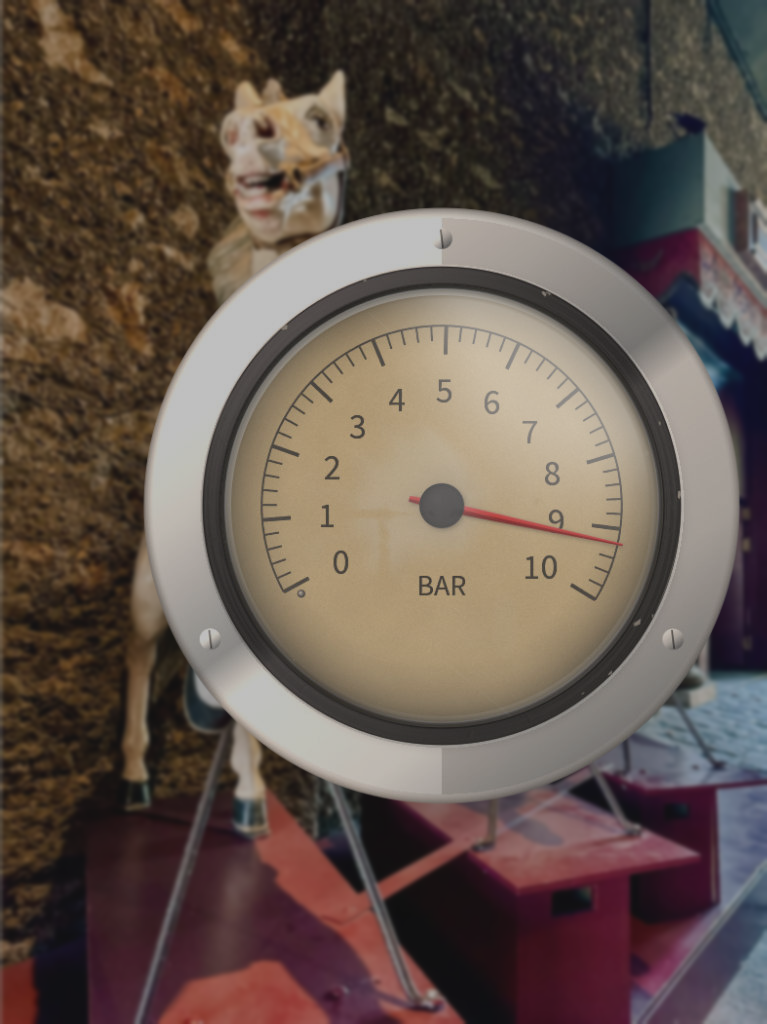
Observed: 9.2 bar
